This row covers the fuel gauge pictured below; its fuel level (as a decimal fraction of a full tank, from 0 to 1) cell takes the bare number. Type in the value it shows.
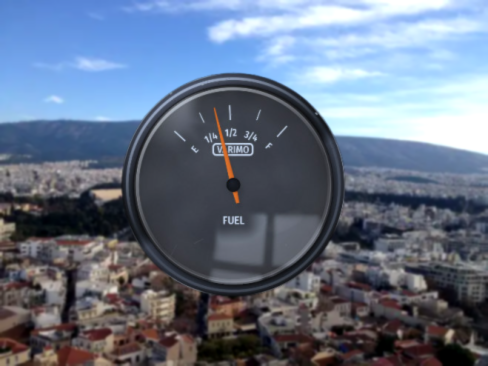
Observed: 0.375
